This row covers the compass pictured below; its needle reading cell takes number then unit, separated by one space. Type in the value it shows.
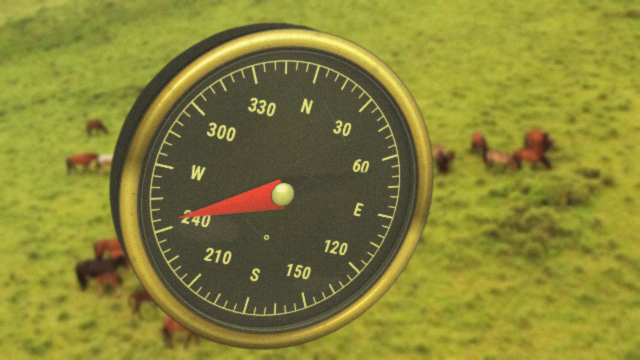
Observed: 245 °
